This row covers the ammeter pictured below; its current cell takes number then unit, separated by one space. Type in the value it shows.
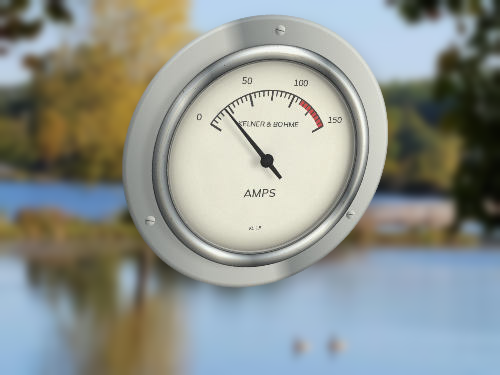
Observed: 20 A
